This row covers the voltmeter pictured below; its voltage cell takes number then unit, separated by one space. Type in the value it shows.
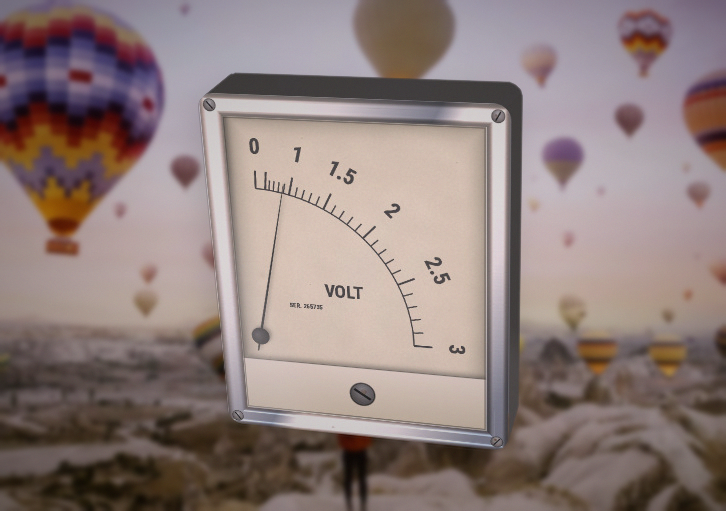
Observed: 0.9 V
